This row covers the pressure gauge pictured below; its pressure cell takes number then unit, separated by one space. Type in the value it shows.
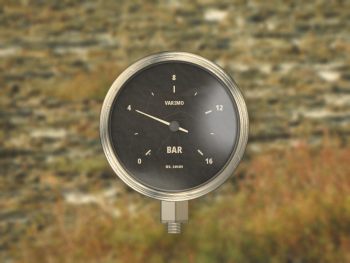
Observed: 4 bar
